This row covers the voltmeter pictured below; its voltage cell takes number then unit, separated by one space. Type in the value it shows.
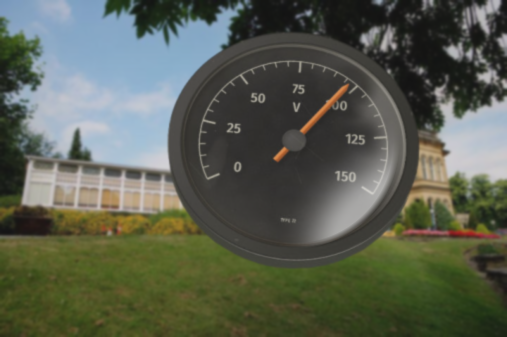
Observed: 97.5 V
